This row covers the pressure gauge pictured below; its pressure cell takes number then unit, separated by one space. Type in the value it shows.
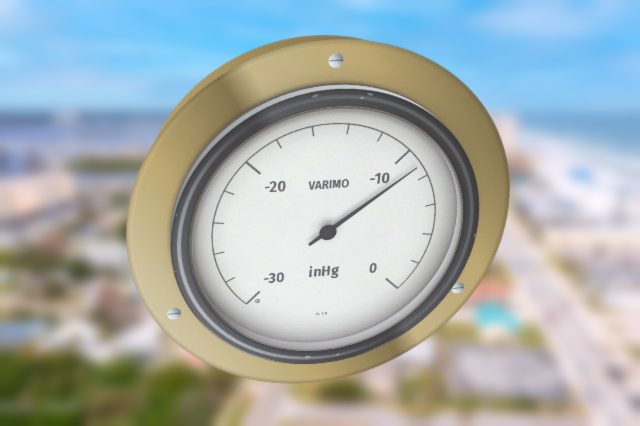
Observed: -9 inHg
